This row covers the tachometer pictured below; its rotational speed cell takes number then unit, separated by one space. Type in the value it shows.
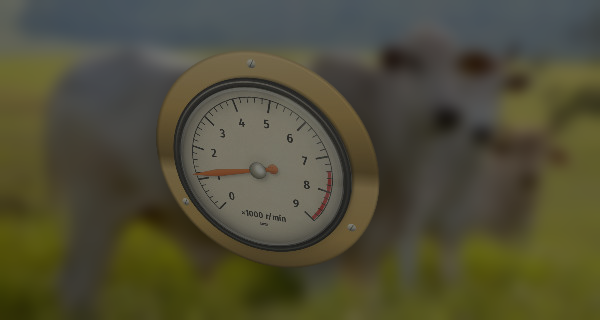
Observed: 1200 rpm
